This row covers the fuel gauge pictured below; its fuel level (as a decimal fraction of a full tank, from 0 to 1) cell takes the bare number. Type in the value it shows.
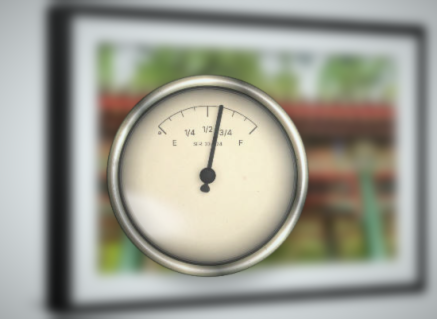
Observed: 0.625
